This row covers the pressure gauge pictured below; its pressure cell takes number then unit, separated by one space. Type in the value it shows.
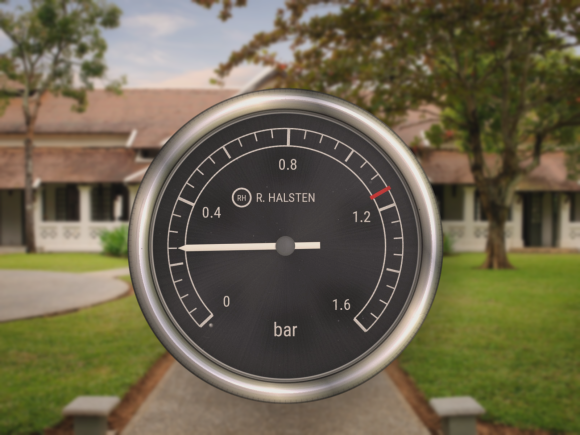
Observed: 0.25 bar
